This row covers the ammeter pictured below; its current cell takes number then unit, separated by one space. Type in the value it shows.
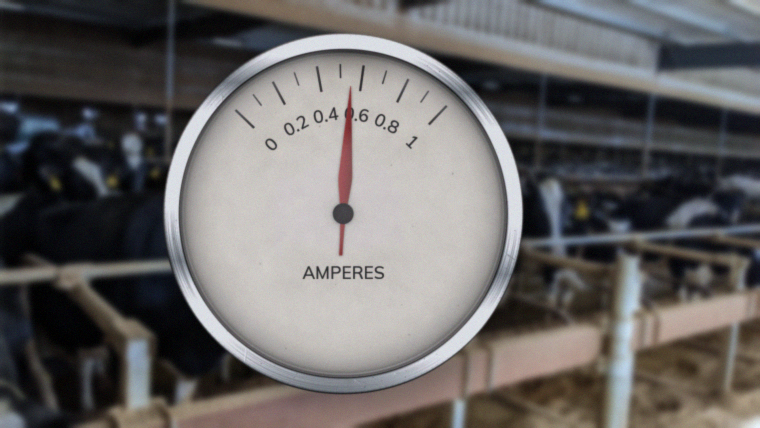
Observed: 0.55 A
